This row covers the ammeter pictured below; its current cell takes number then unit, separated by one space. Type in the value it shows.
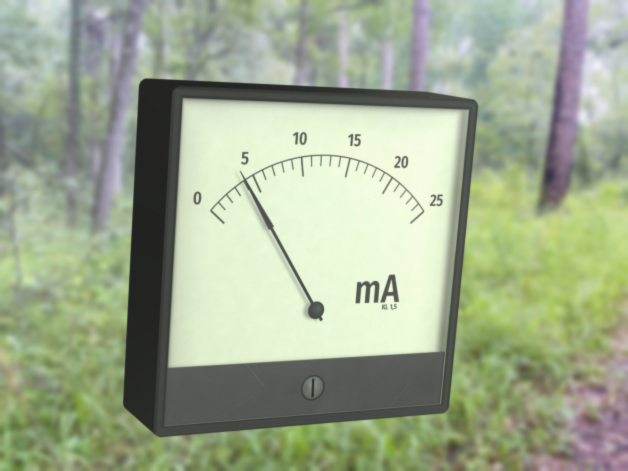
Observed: 4 mA
